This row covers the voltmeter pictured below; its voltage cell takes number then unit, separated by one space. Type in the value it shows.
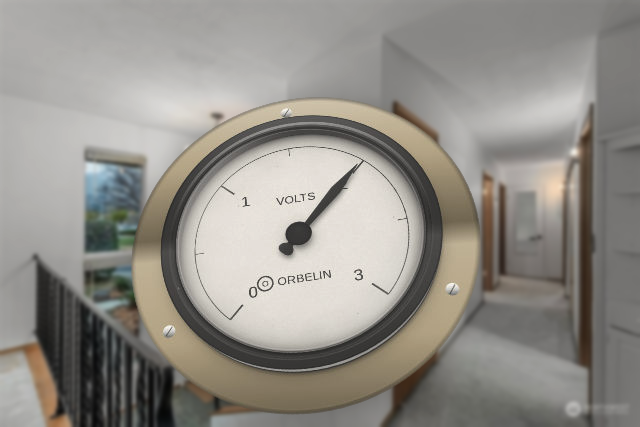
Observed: 2 V
